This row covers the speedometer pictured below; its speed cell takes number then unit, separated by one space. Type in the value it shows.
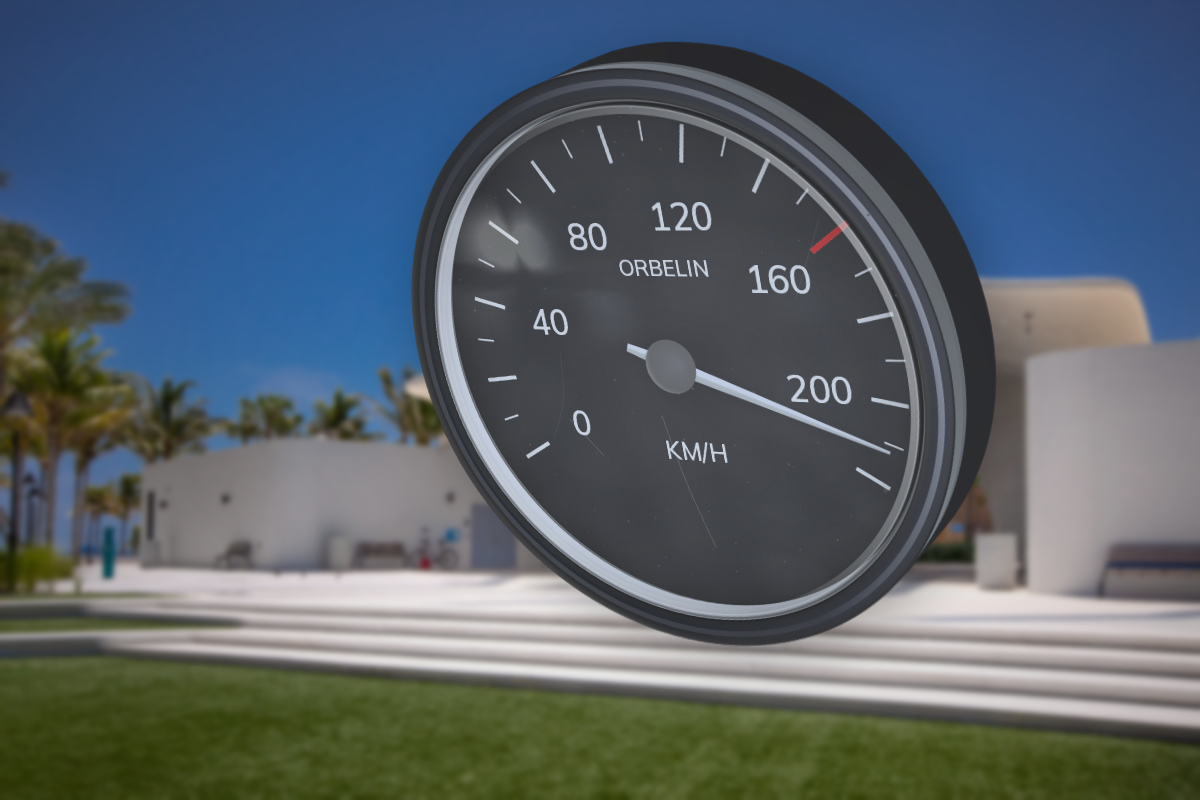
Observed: 210 km/h
